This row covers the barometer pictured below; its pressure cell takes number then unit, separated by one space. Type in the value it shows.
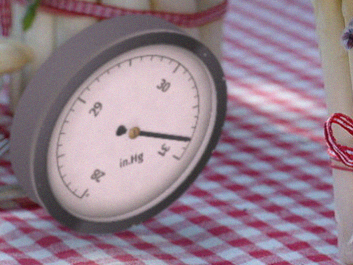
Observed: 30.8 inHg
